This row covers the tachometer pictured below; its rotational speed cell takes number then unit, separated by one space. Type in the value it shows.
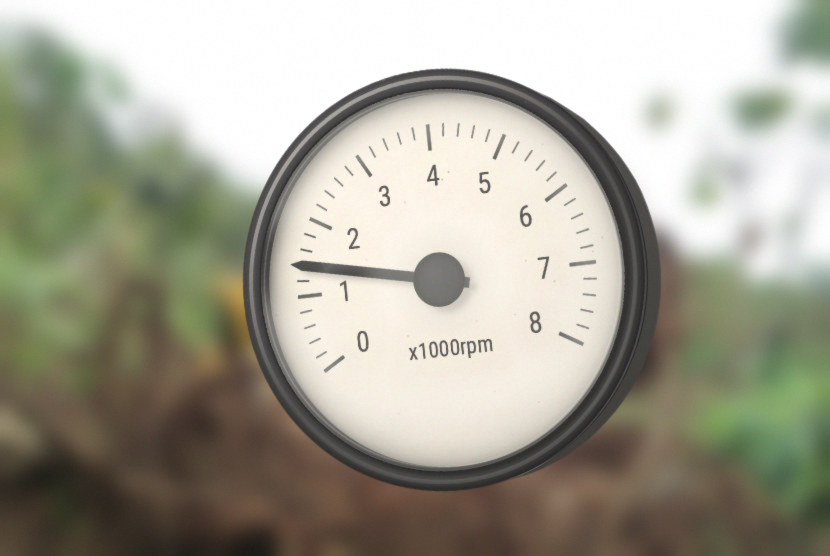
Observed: 1400 rpm
